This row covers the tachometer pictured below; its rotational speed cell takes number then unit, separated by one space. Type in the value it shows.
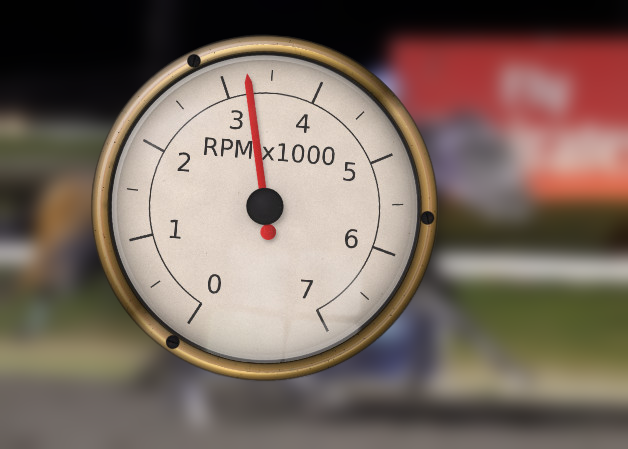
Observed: 3250 rpm
